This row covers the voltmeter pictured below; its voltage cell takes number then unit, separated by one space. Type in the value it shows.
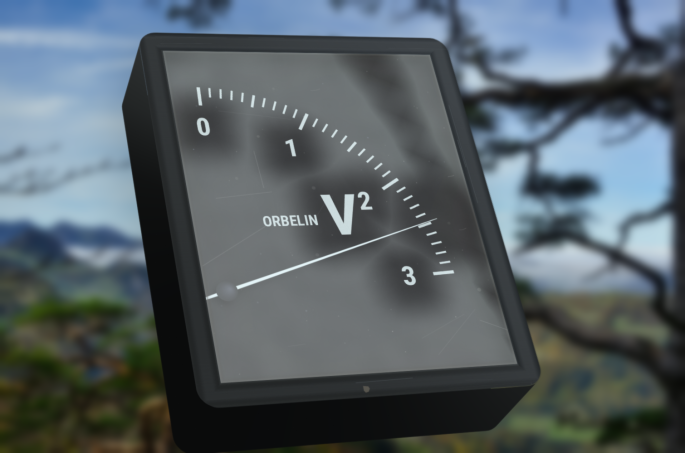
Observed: 2.5 V
